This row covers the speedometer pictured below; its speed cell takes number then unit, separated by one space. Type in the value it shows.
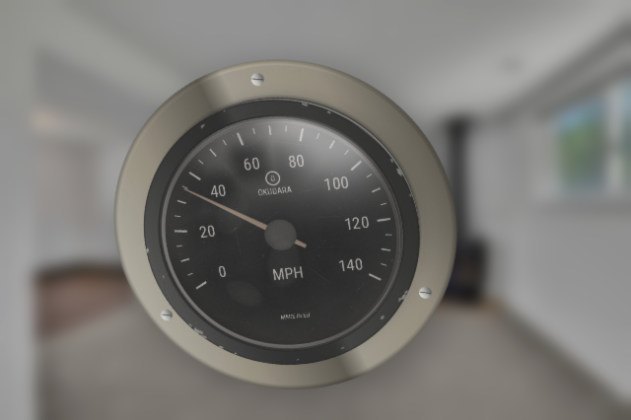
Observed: 35 mph
